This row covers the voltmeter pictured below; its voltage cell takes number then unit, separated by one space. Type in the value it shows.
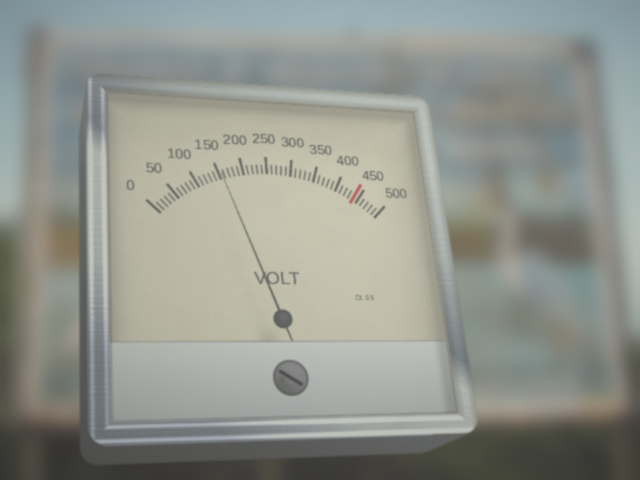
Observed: 150 V
